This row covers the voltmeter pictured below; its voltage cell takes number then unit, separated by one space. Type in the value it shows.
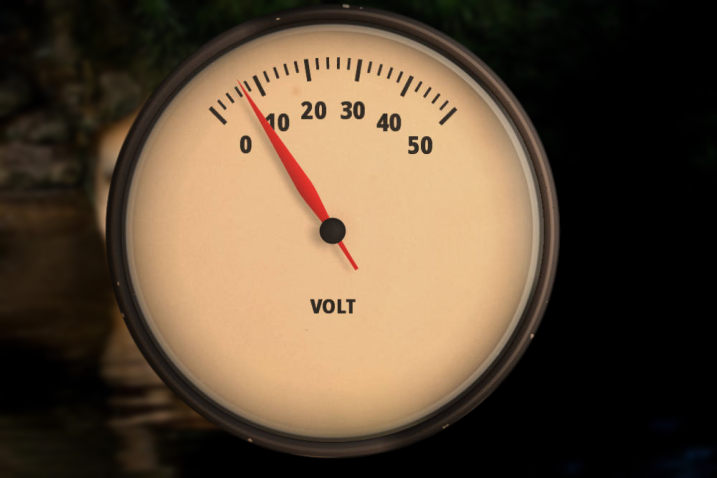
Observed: 7 V
